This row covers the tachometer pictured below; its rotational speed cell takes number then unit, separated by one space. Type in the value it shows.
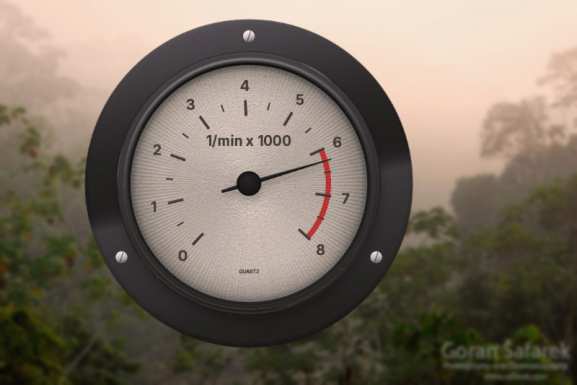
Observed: 6250 rpm
